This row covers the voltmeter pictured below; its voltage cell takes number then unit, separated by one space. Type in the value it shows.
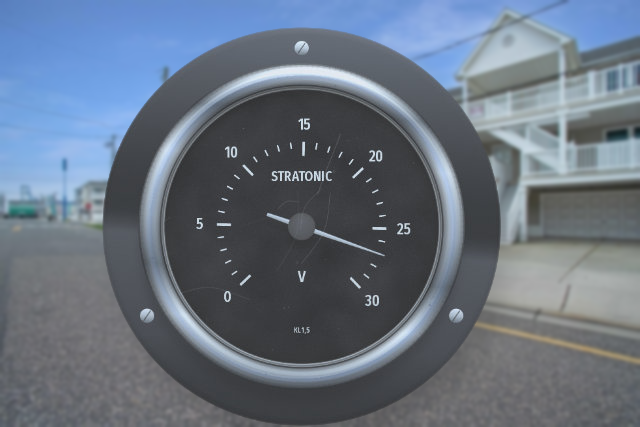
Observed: 27 V
